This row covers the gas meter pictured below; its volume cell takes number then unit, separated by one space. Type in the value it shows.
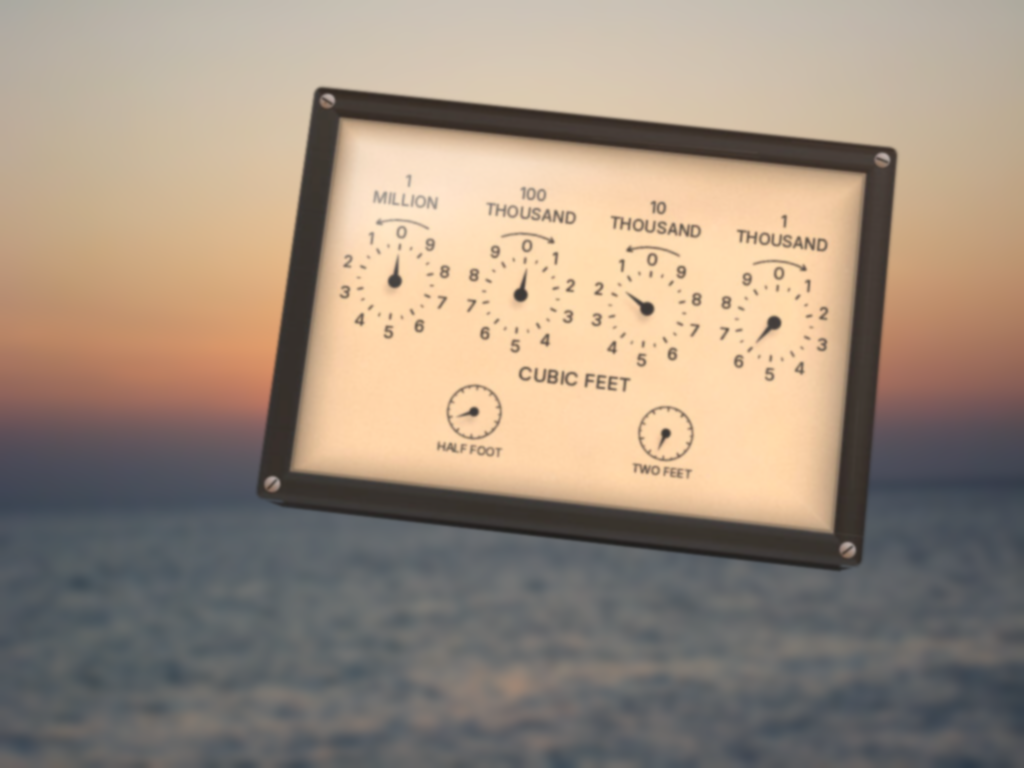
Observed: 1600 ft³
